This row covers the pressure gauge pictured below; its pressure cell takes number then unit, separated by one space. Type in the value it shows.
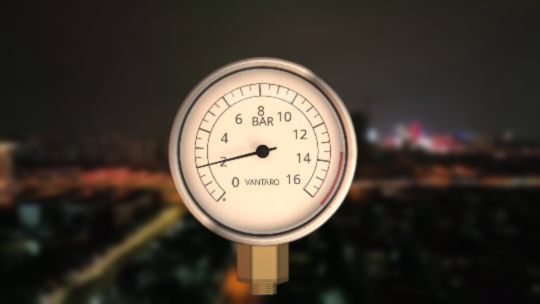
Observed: 2 bar
